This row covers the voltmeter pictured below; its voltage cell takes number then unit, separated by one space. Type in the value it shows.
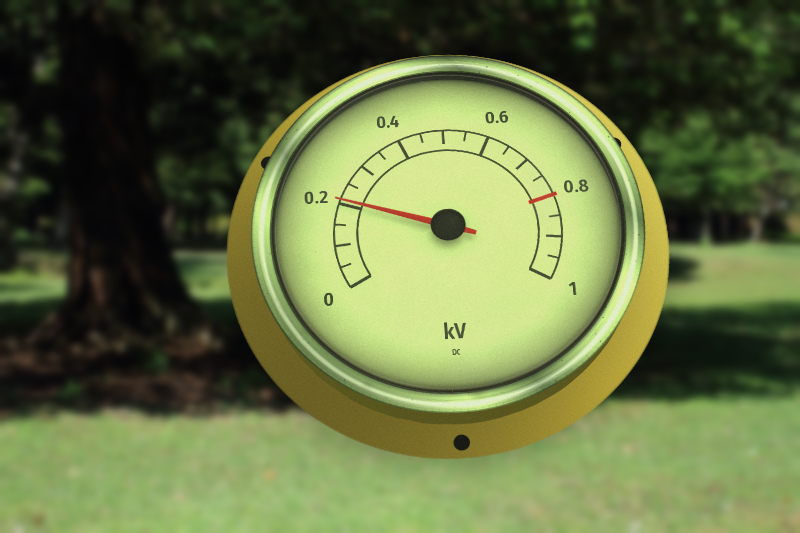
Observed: 0.2 kV
